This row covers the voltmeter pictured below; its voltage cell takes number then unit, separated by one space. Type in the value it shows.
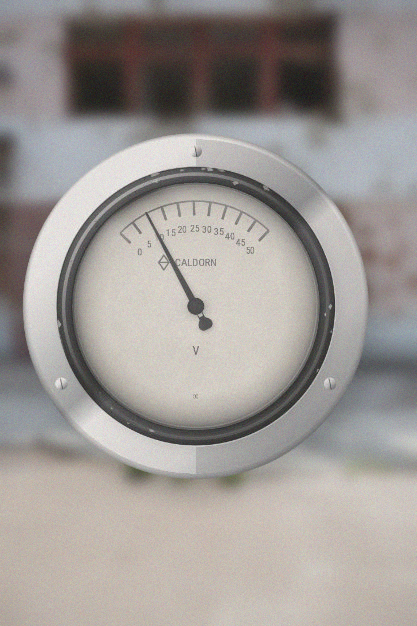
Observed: 10 V
